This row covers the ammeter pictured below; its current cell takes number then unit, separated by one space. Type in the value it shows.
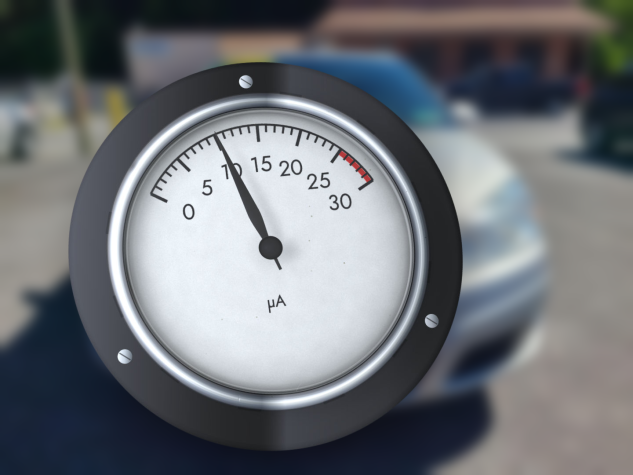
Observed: 10 µA
